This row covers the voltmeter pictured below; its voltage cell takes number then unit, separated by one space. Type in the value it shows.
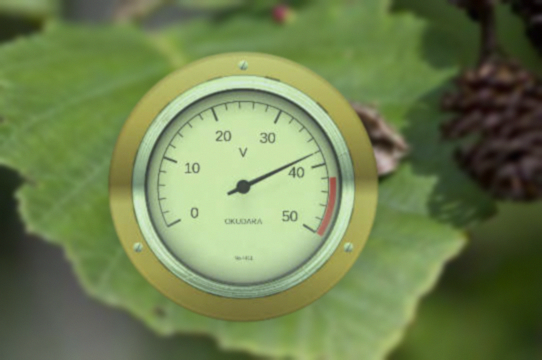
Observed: 38 V
